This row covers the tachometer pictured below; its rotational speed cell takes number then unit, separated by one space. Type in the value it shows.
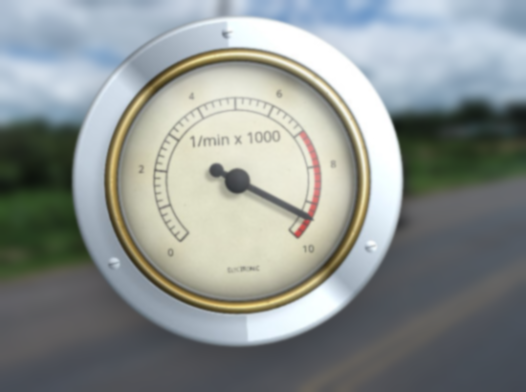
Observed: 9400 rpm
